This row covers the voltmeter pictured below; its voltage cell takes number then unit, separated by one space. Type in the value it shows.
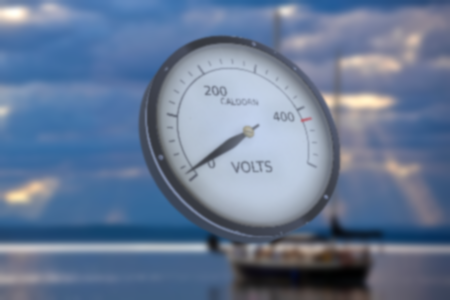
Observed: 10 V
